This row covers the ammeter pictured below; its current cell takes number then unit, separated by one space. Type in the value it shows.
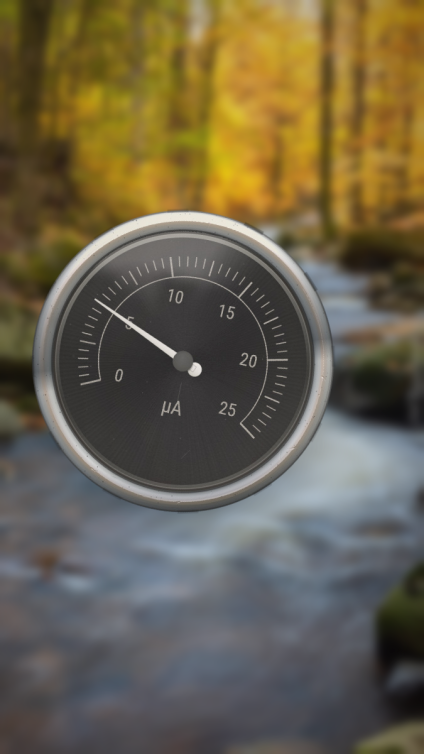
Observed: 5 µA
